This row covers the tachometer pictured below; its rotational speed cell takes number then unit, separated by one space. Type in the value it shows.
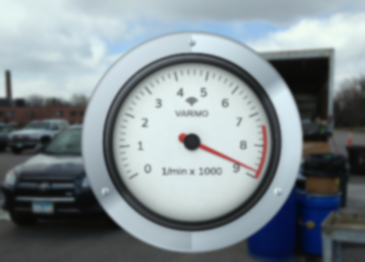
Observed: 8800 rpm
